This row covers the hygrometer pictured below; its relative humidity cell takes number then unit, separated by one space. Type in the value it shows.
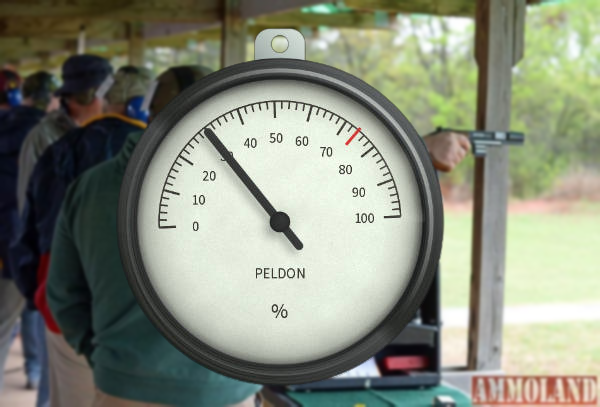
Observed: 30 %
